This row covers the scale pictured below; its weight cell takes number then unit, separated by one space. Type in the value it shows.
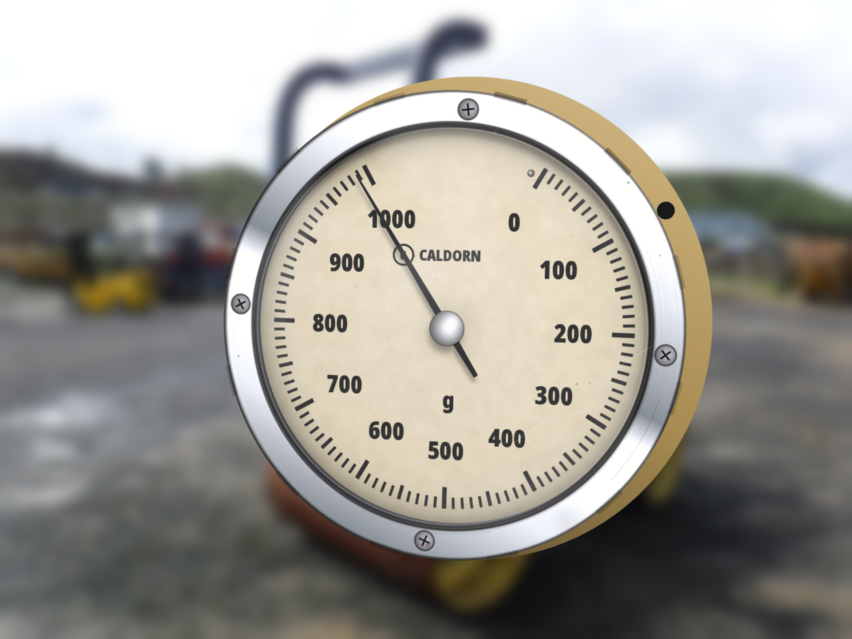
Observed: 990 g
